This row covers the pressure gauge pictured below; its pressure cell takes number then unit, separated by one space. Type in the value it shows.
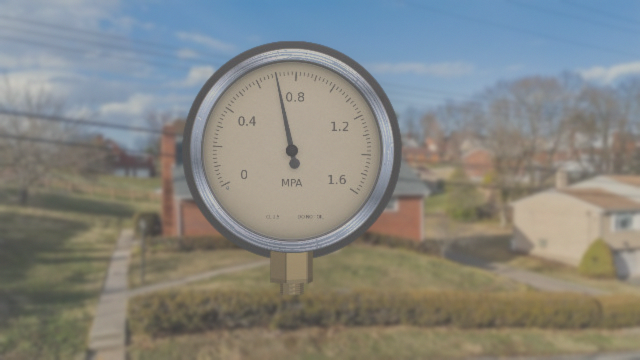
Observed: 0.7 MPa
